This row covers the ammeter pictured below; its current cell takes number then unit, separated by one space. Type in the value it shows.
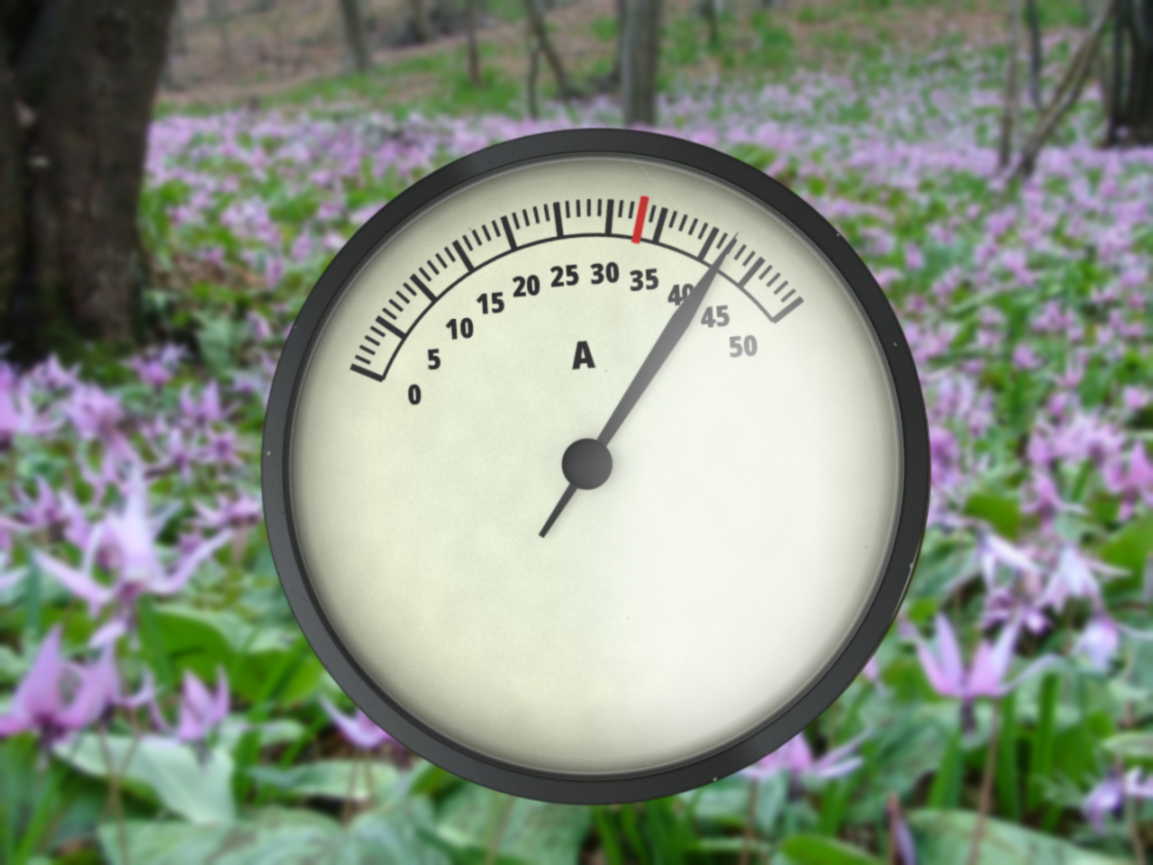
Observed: 42 A
